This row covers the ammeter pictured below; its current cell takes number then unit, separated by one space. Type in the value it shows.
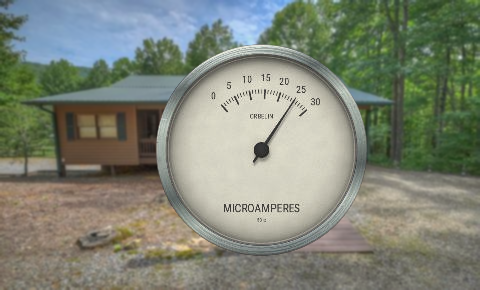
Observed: 25 µA
